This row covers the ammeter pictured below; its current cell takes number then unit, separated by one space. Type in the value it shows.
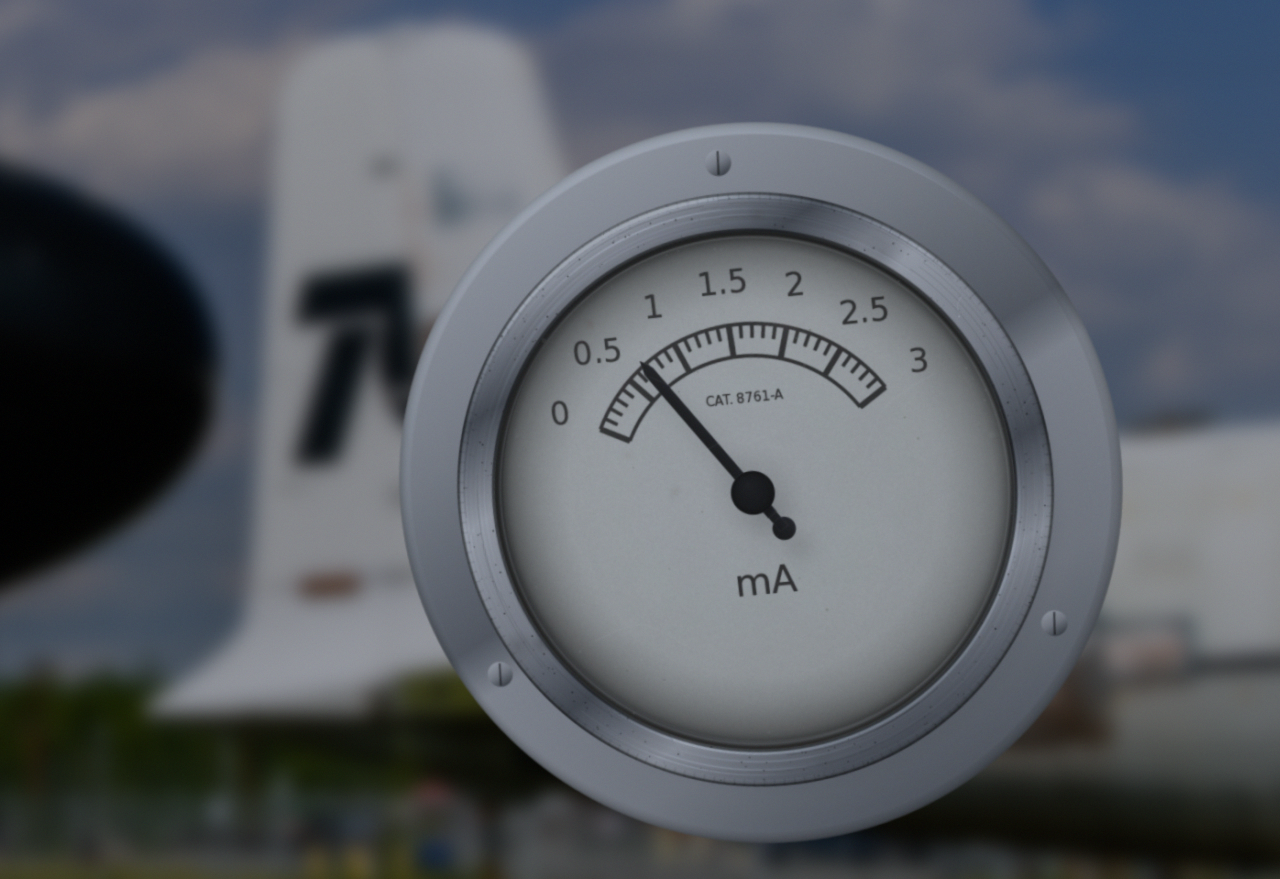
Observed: 0.7 mA
